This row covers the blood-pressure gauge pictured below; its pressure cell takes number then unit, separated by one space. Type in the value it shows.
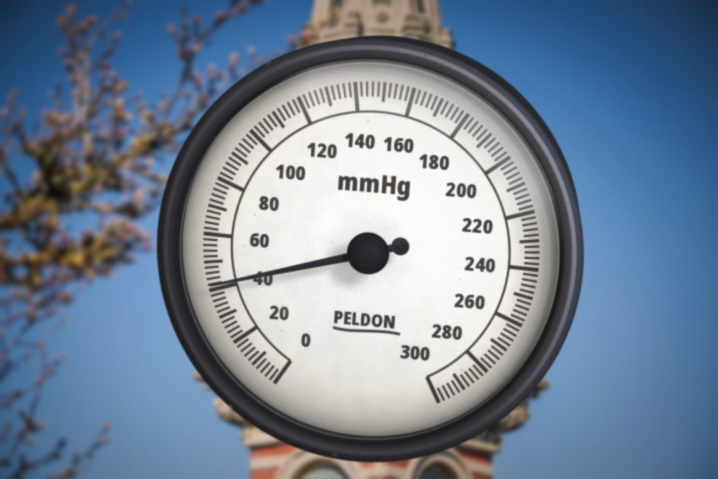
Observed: 42 mmHg
